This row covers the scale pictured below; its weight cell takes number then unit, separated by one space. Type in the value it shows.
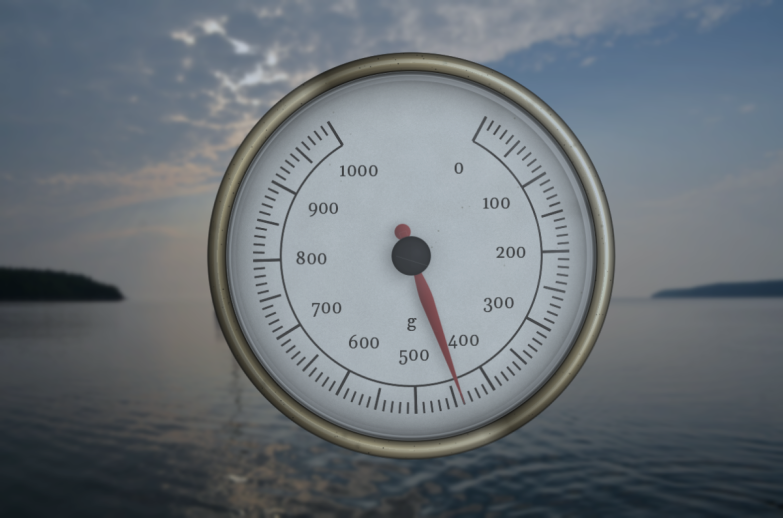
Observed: 440 g
